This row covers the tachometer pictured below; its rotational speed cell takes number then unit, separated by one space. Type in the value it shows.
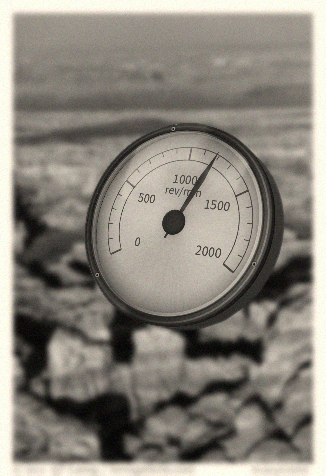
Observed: 1200 rpm
